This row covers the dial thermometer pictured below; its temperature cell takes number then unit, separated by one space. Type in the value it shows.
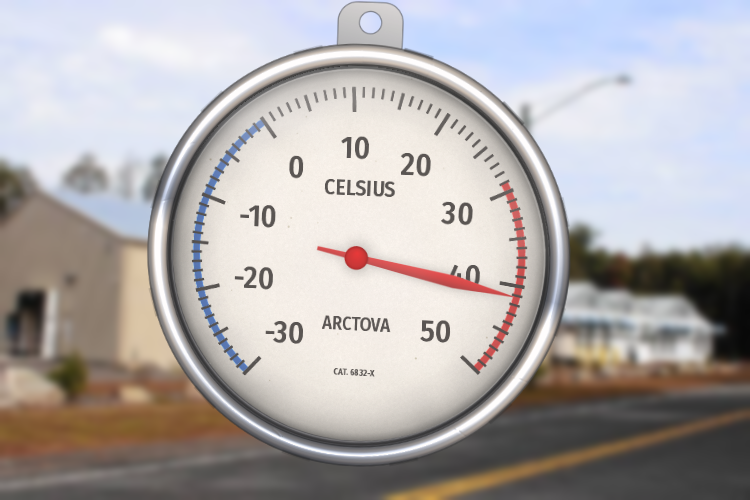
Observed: 41 °C
